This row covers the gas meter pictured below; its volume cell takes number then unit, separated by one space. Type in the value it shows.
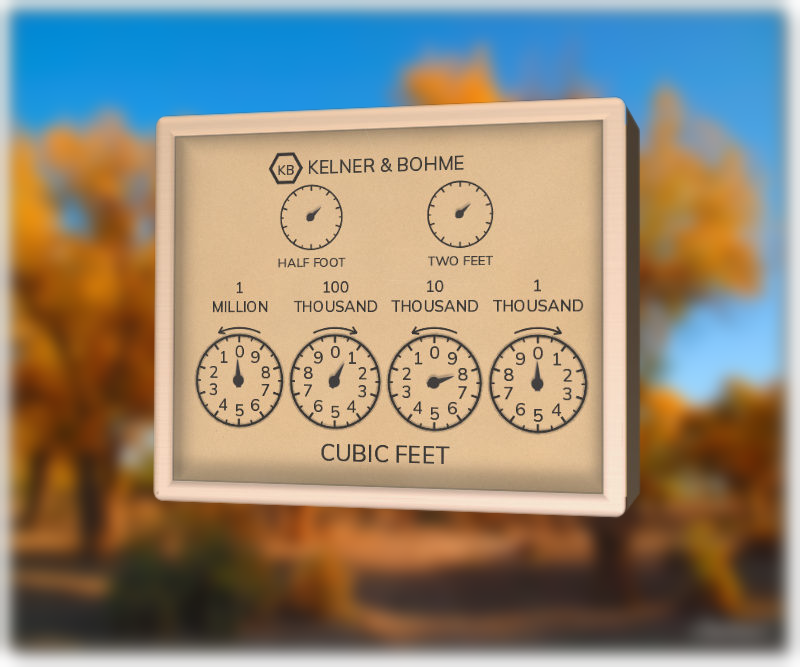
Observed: 8000 ft³
